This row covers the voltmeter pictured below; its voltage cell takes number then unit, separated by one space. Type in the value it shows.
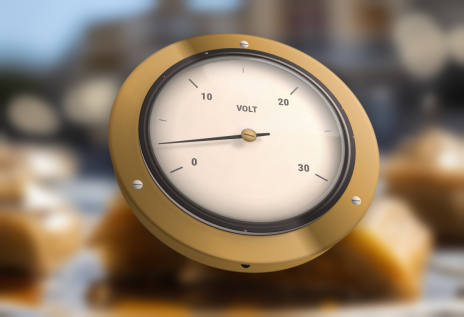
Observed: 2.5 V
